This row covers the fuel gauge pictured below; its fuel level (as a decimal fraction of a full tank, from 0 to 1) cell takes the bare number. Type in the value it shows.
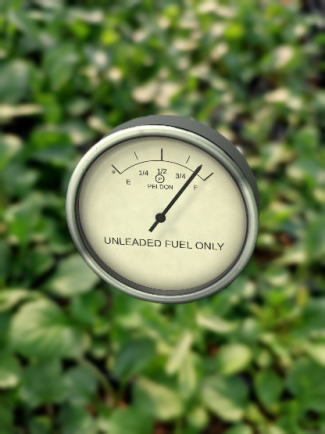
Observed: 0.875
